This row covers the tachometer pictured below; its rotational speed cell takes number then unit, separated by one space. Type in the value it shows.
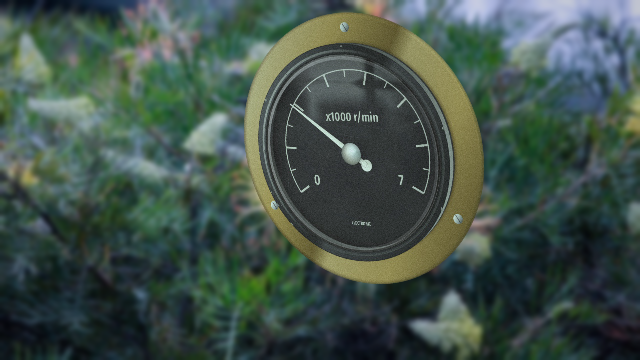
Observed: 2000 rpm
